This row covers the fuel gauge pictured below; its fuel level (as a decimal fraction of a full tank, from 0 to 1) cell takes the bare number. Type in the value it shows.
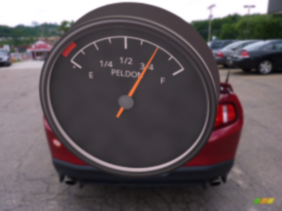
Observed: 0.75
